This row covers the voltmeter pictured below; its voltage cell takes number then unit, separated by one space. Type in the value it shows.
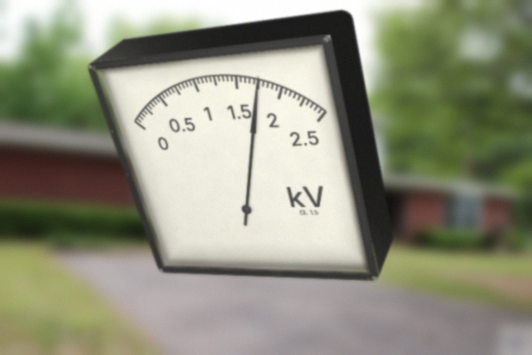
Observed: 1.75 kV
